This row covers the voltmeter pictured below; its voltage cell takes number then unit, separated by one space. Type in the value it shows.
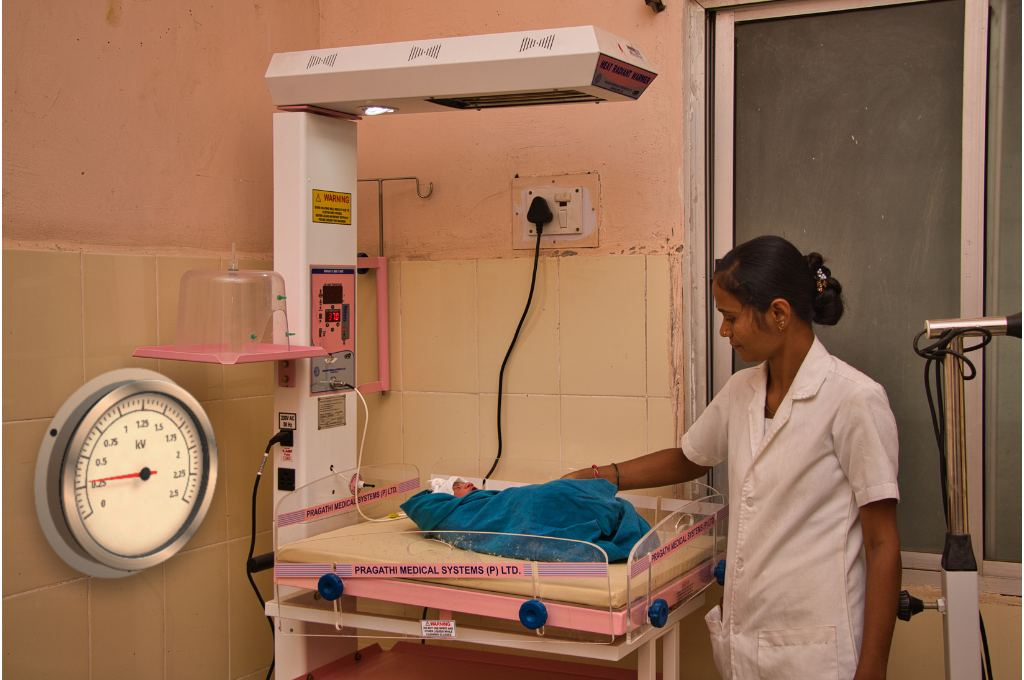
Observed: 0.3 kV
